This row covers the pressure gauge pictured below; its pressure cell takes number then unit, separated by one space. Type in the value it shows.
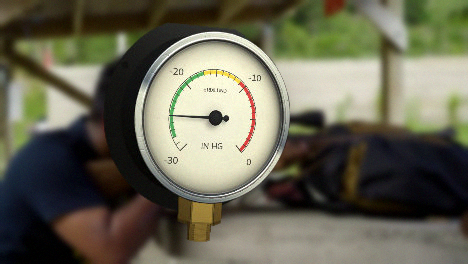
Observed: -25 inHg
